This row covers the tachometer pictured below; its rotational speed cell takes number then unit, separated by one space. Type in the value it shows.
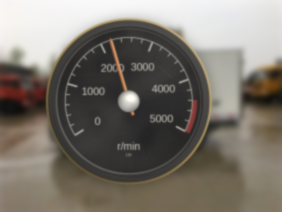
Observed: 2200 rpm
